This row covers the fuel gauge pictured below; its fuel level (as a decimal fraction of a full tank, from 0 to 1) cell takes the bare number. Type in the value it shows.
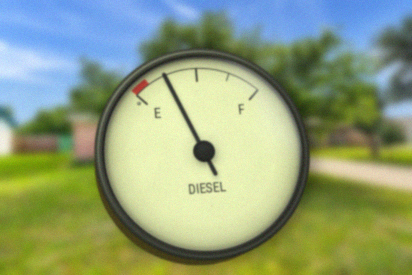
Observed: 0.25
